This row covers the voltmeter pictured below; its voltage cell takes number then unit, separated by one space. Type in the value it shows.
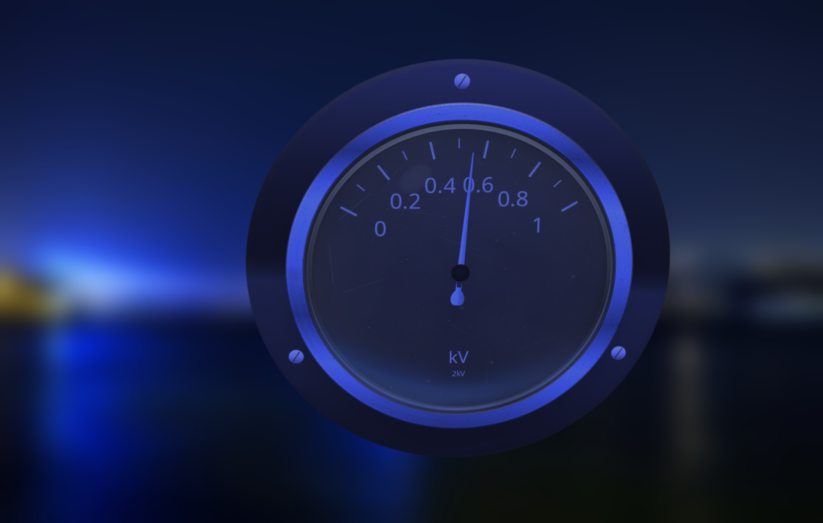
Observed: 0.55 kV
